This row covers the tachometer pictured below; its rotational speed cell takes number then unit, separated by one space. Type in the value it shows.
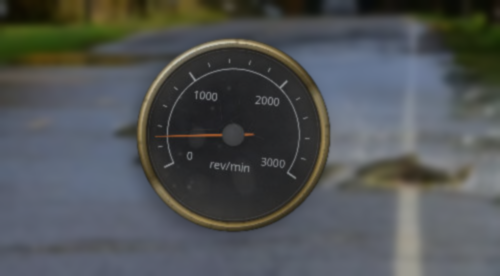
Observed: 300 rpm
